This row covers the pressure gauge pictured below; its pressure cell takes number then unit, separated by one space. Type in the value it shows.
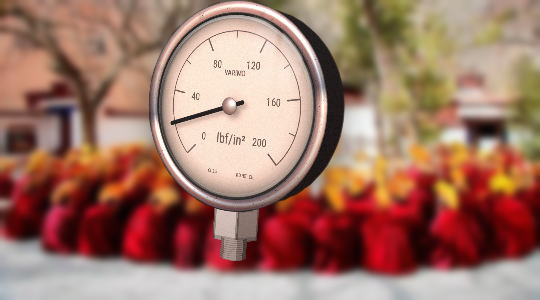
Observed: 20 psi
